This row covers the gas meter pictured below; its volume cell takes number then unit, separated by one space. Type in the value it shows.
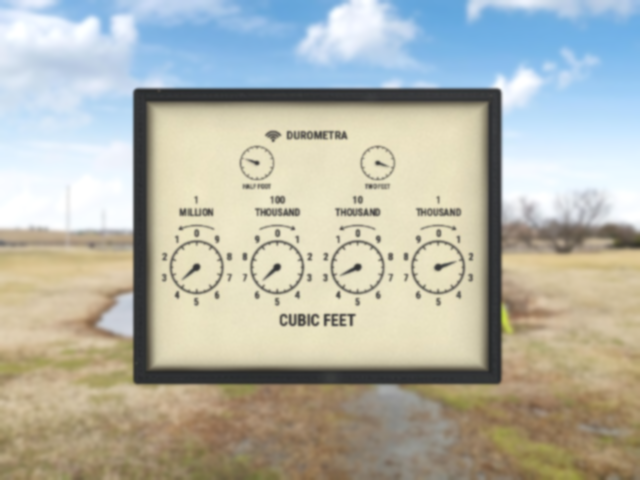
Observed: 363200 ft³
